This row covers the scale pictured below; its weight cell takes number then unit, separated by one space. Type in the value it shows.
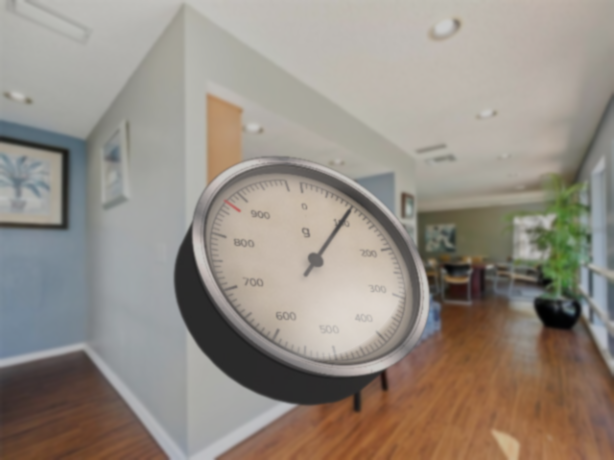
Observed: 100 g
